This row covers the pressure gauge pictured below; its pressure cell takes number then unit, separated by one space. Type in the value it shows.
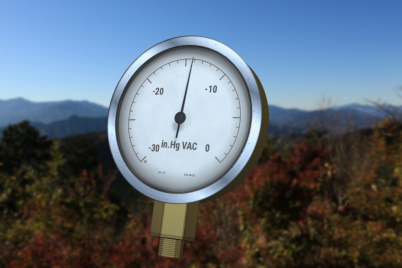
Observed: -14 inHg
